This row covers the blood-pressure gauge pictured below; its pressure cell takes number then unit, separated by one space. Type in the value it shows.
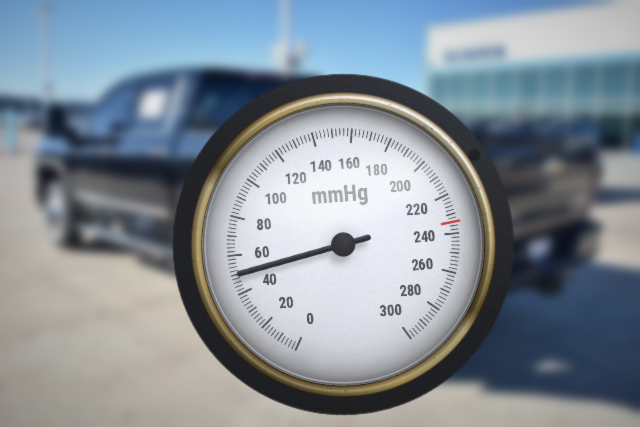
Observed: 50 mmHg
